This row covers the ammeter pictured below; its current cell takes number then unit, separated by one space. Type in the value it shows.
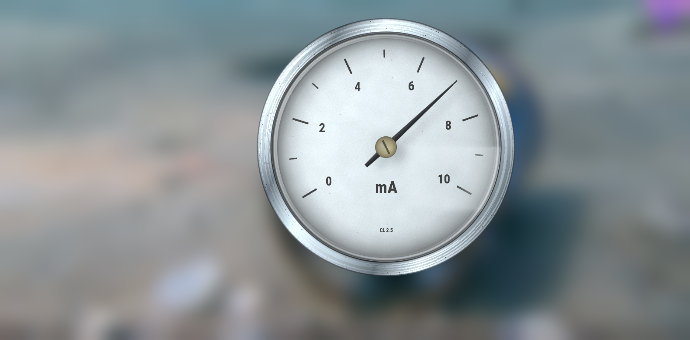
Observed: 7 mA
